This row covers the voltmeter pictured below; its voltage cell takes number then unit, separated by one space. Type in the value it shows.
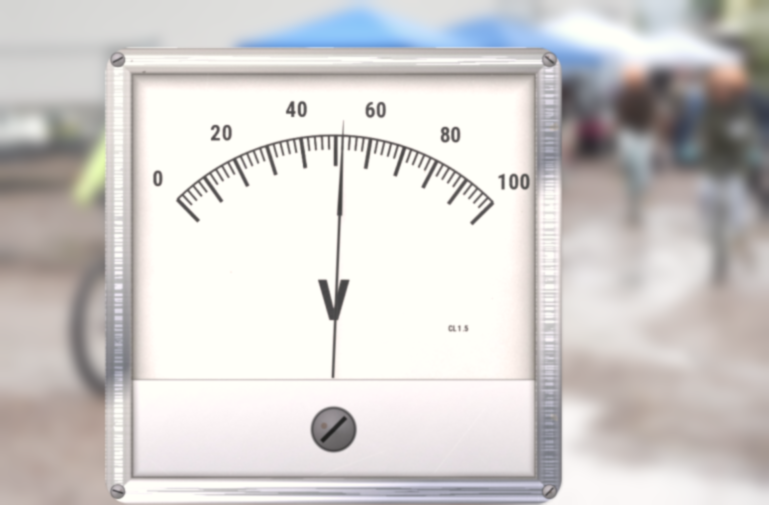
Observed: 52 V
